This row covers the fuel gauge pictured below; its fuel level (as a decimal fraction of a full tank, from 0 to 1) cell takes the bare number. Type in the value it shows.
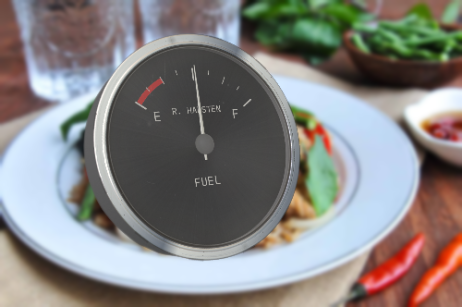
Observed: 0.5
